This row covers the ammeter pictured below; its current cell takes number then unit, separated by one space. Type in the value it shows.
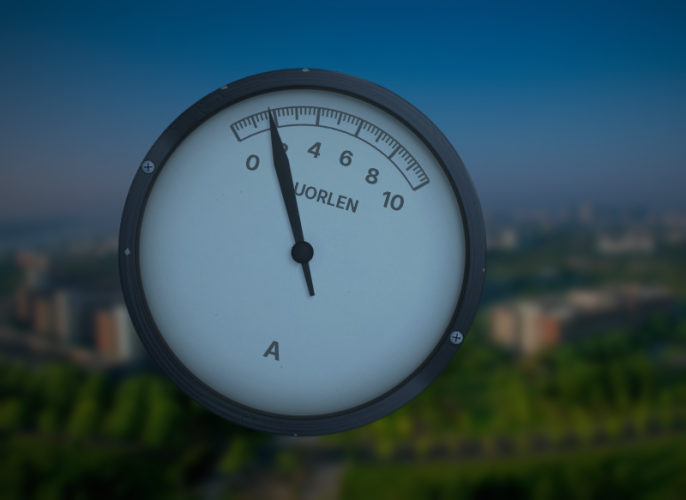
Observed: 1.8 A
